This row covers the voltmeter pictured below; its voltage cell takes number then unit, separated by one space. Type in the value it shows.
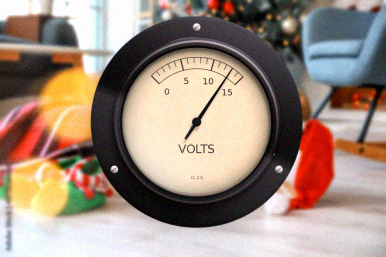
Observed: 13 V
